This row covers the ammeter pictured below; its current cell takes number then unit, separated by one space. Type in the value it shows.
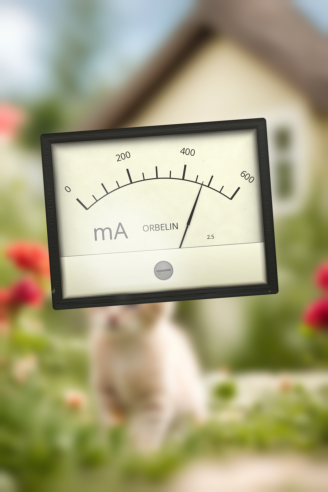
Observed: 475 mA
